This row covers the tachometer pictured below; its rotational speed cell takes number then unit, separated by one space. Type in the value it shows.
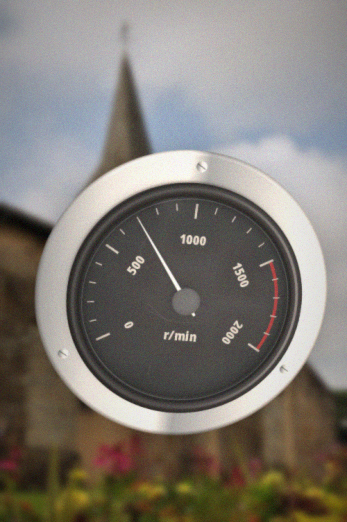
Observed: 700 rpm
